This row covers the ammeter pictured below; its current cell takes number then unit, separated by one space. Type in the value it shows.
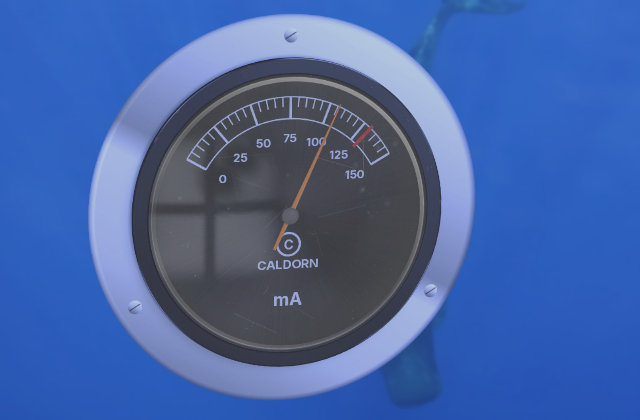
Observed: 105 mA
